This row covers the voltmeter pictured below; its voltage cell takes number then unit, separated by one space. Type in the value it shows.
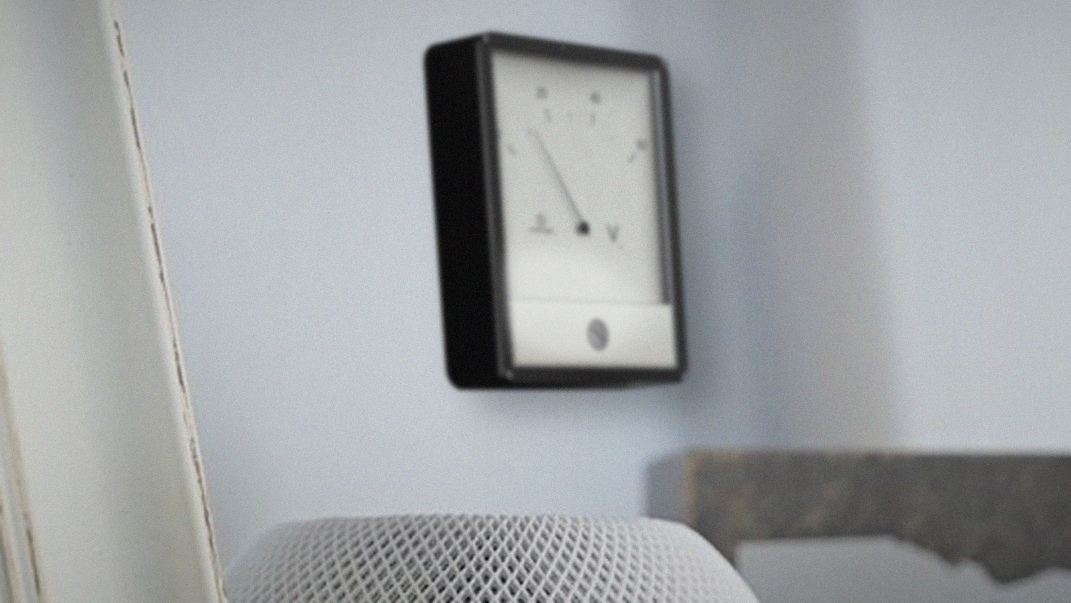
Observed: 10 V
